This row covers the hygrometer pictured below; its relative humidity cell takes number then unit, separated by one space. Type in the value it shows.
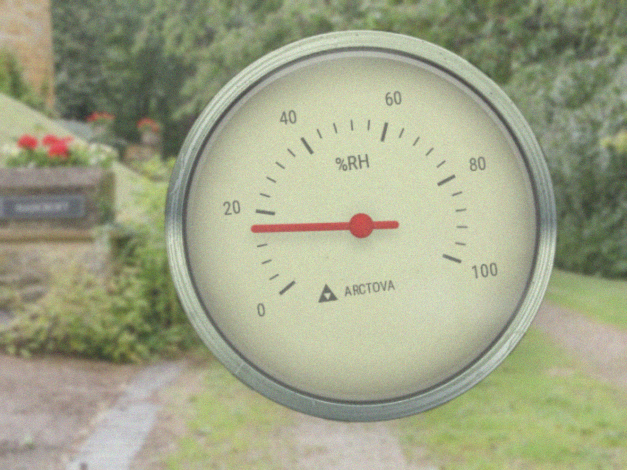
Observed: 16 %
